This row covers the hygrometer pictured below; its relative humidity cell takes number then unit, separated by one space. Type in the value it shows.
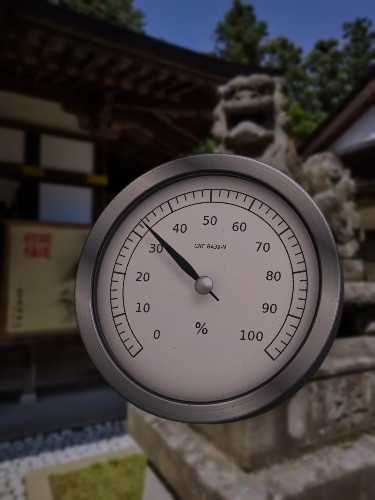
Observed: 33 %
